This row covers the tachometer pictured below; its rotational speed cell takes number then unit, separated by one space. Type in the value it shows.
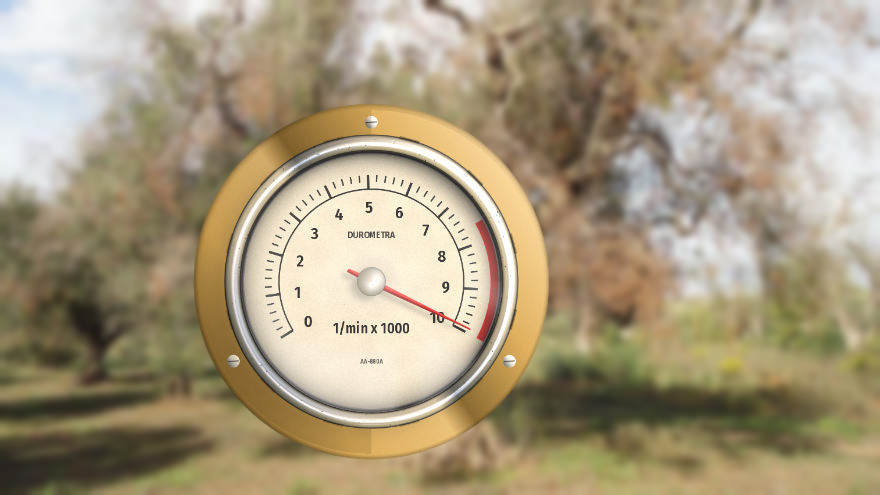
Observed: 9900 rpm
